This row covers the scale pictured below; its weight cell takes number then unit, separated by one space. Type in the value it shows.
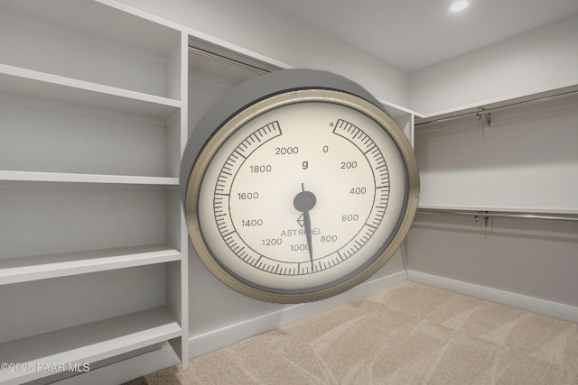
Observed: 940 g
